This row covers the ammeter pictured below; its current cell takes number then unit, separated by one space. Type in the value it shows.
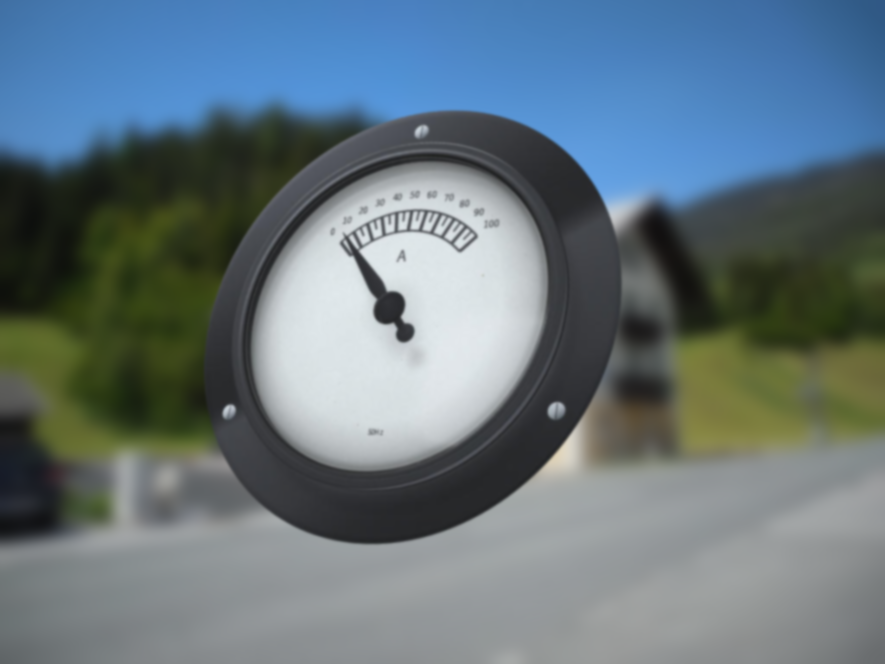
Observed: 5 A
